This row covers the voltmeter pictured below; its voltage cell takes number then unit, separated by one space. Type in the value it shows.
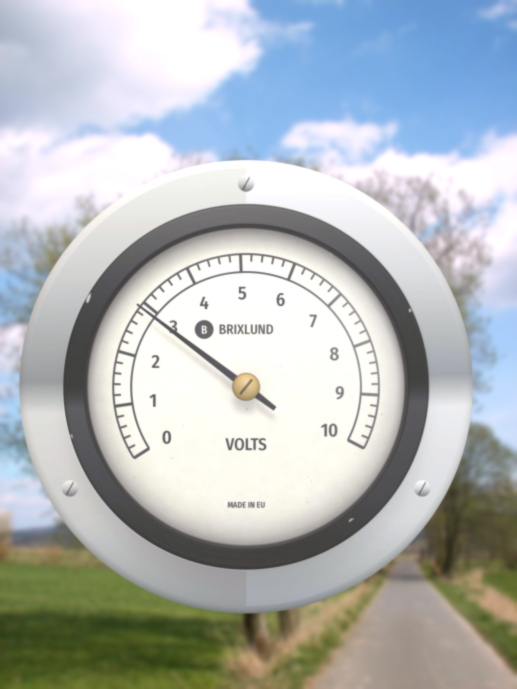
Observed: 2.9 V
